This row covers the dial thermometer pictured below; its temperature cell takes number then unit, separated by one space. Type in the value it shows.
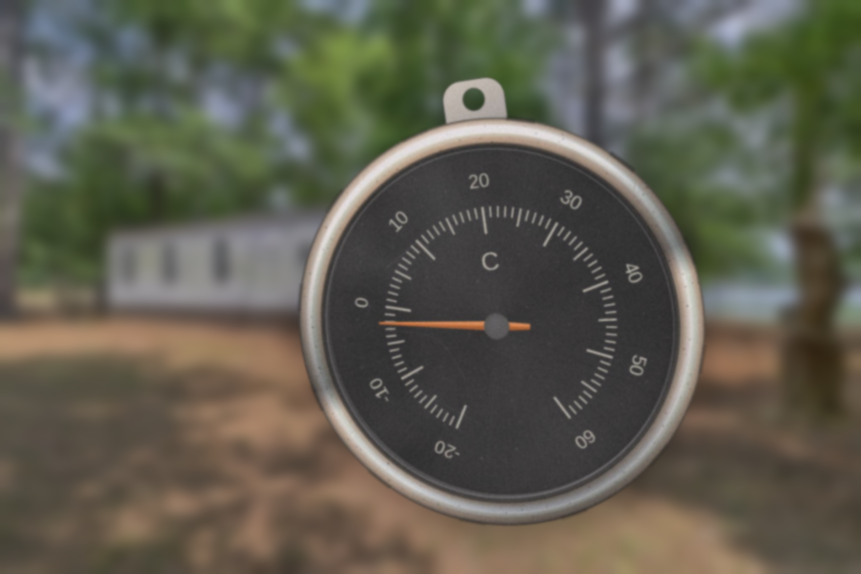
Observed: -2 °C
